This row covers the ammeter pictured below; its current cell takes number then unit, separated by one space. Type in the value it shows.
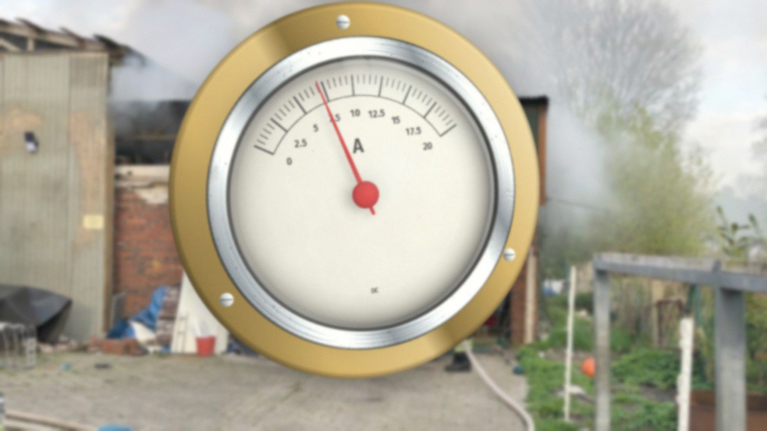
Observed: 7 A
